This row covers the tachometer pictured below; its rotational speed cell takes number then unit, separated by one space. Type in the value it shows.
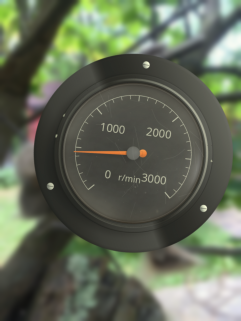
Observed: 450 rpm
